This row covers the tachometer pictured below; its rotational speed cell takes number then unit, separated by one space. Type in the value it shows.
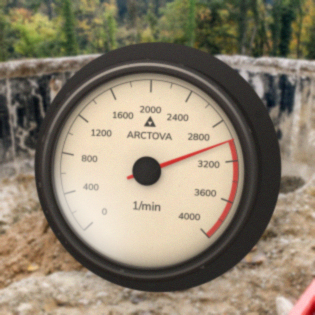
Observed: 3000 rpm
